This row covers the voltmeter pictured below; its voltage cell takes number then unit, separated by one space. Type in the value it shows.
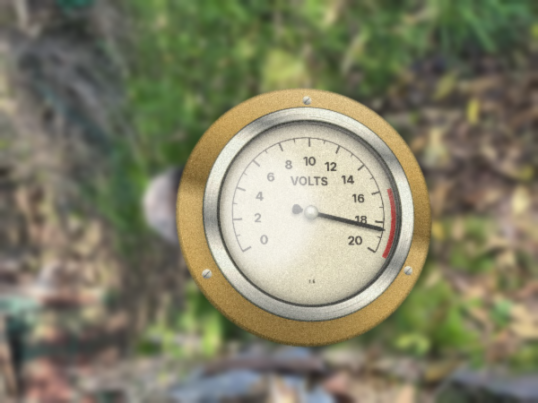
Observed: 18.5 V
